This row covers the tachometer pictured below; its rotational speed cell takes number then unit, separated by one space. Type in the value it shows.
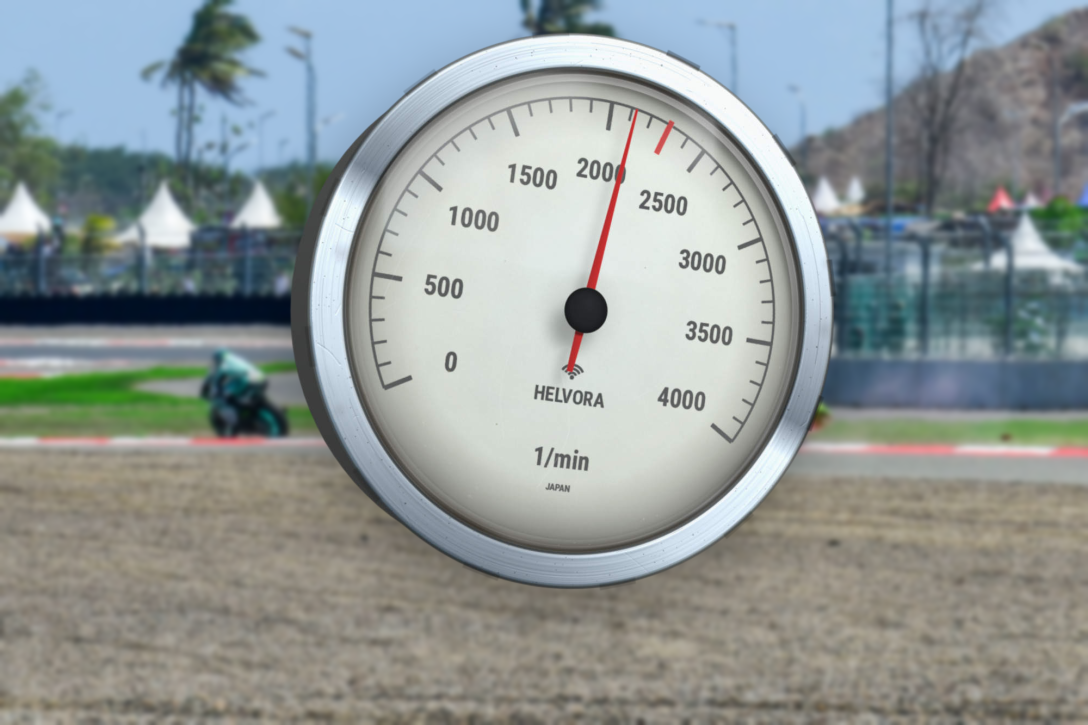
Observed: 2100 rpm
